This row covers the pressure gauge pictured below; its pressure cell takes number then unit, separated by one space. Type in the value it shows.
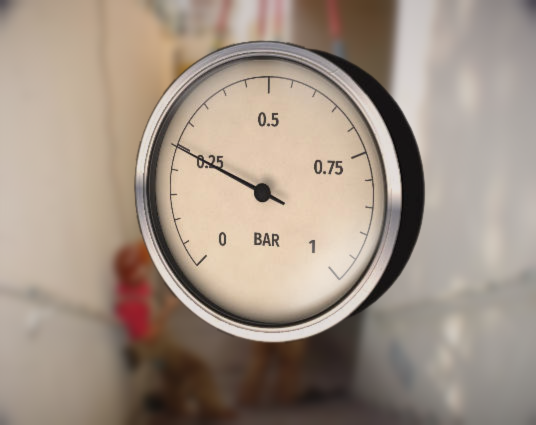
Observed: 0.25 bar
